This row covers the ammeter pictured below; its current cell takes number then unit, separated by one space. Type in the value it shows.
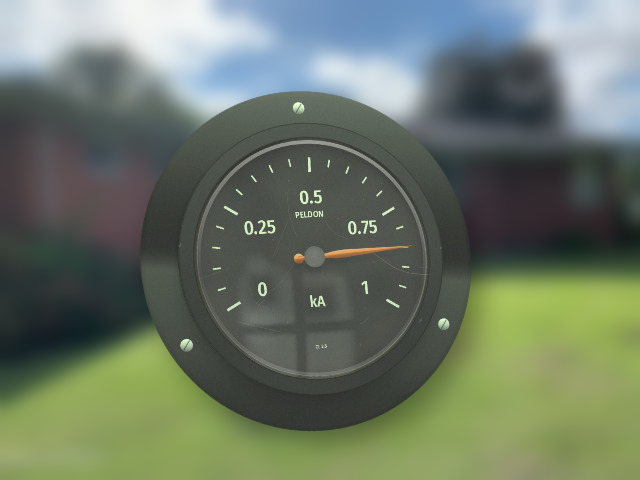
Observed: 0.85 kA
